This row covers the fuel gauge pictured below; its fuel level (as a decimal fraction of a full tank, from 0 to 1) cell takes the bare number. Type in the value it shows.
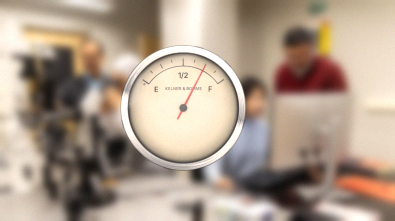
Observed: 0.75
